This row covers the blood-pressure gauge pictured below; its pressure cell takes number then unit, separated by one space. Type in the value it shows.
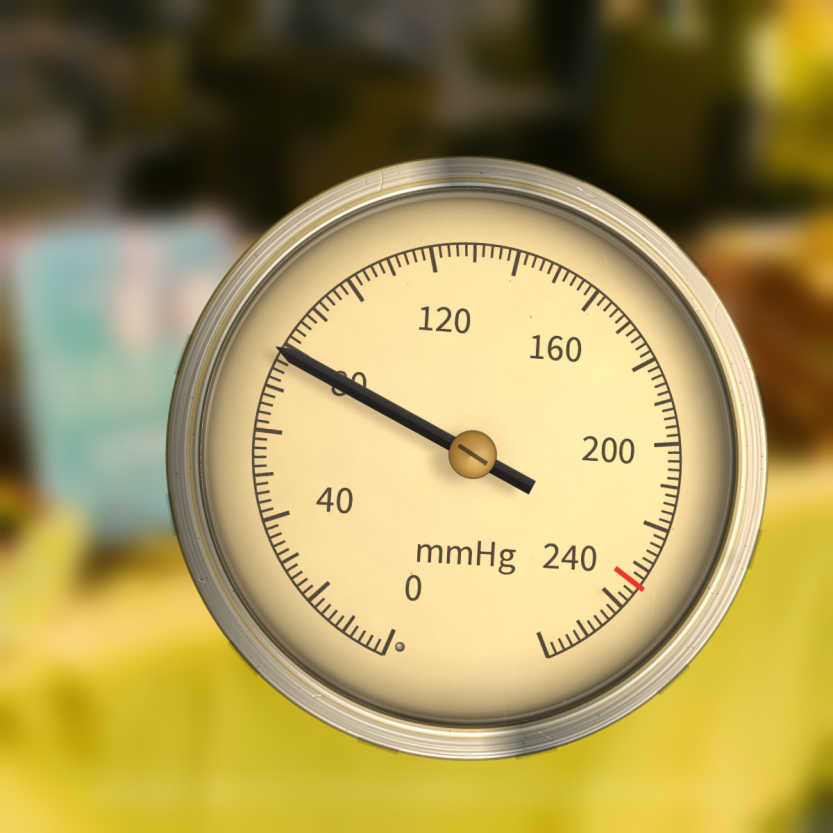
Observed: 78 mmHg
